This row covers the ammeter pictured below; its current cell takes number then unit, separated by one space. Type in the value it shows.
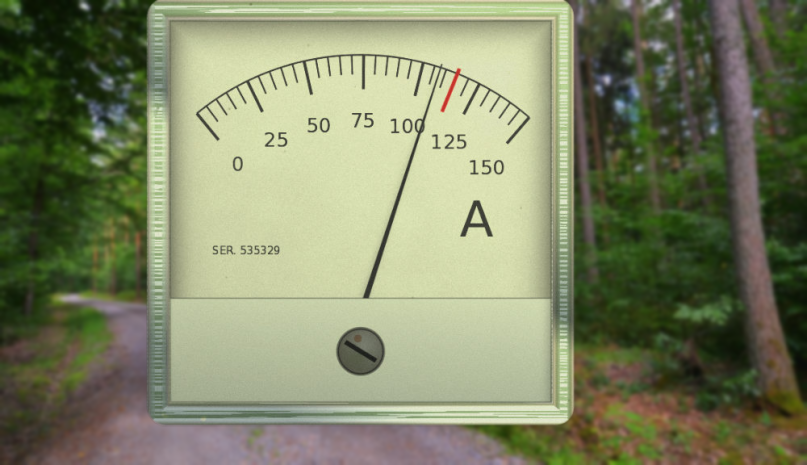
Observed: 107.5 A
